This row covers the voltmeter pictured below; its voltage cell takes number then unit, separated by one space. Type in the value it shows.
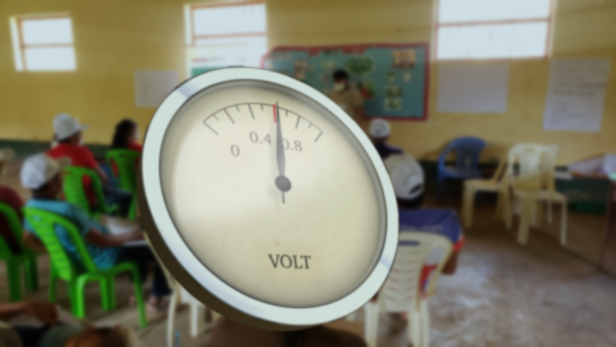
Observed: 0.6 V
